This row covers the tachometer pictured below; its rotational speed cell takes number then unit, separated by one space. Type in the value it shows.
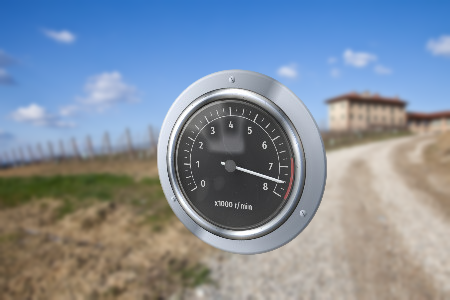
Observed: 7500 rpm
